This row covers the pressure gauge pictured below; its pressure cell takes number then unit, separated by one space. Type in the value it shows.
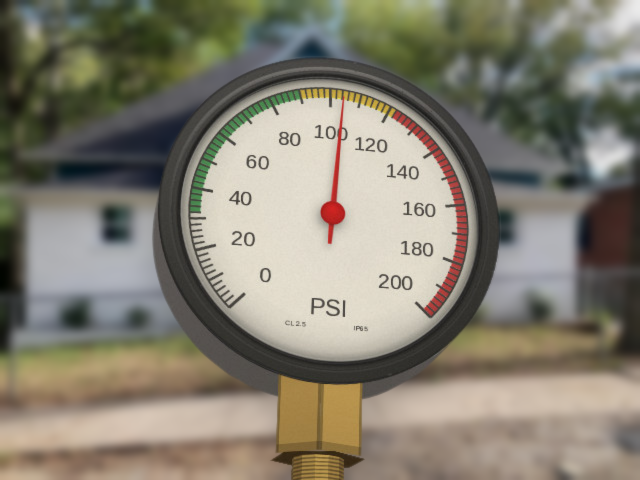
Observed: 104 psi
